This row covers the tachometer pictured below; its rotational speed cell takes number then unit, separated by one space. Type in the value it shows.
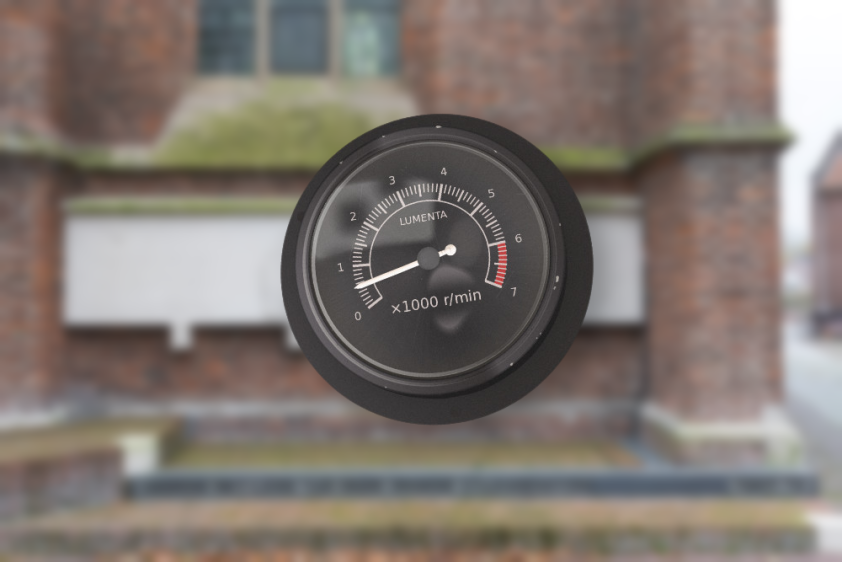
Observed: 500 rpm
